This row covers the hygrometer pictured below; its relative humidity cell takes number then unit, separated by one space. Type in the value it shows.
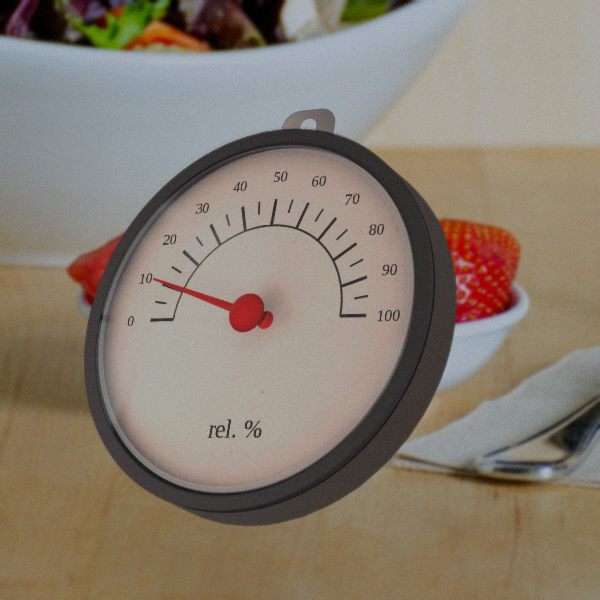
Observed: 10 %
